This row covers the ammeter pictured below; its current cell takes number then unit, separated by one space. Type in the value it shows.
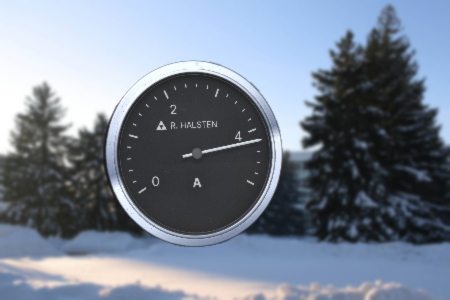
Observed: 4.2 A
